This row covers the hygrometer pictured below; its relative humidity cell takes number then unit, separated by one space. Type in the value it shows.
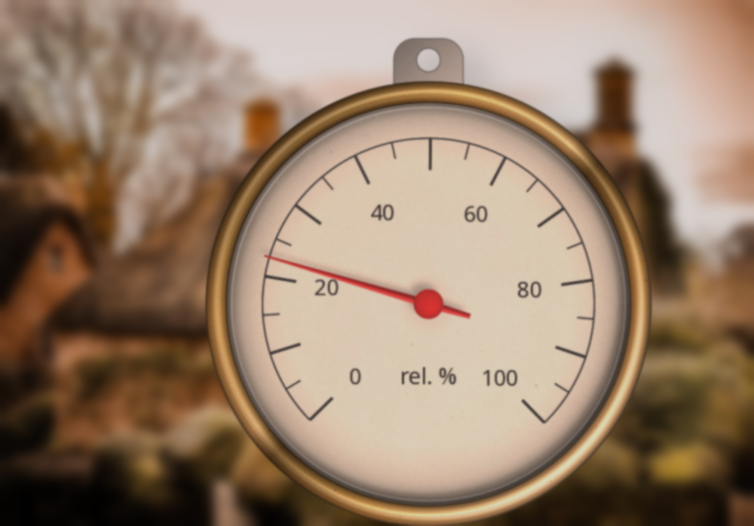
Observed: 22.5 %
